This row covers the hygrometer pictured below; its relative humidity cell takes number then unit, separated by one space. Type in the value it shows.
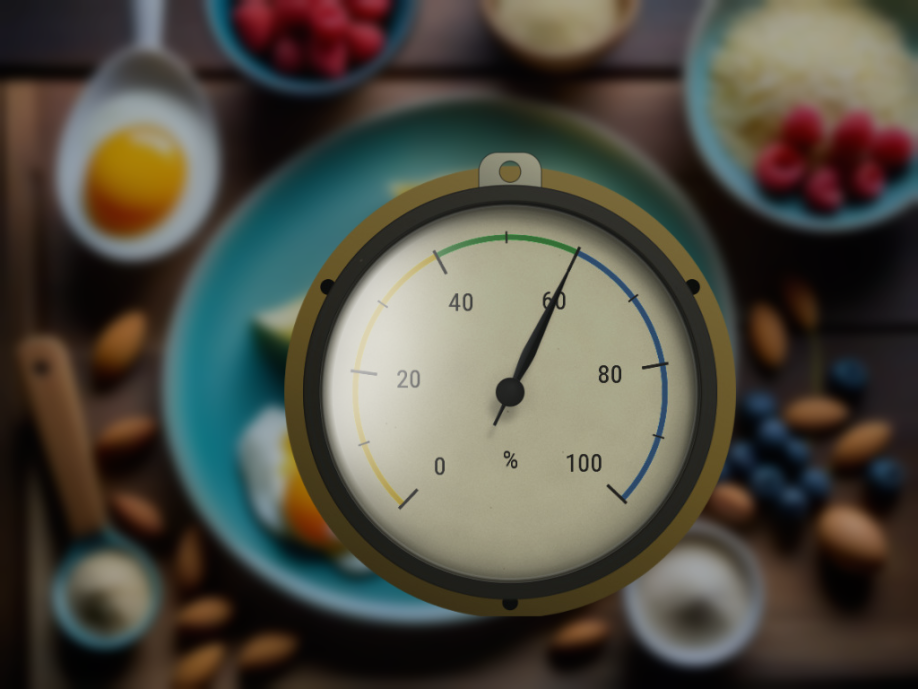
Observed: 60 %
